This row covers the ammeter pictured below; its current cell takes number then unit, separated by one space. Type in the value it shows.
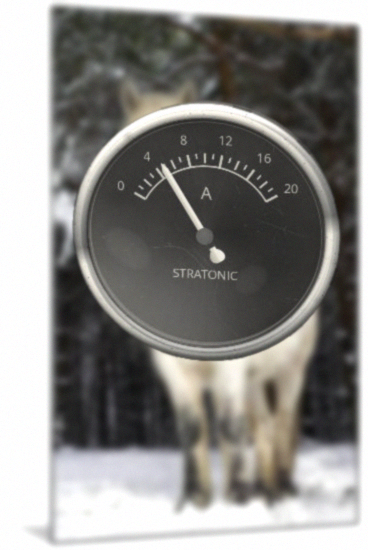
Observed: 5 A
